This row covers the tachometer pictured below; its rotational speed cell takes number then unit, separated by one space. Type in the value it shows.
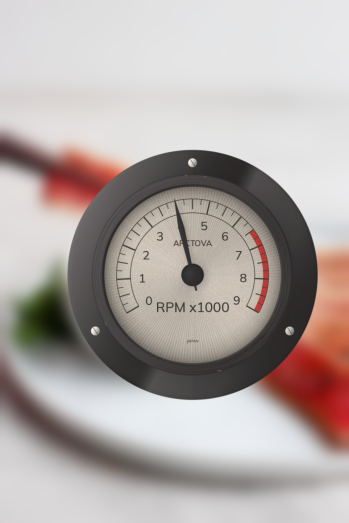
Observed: 4000 rpm
